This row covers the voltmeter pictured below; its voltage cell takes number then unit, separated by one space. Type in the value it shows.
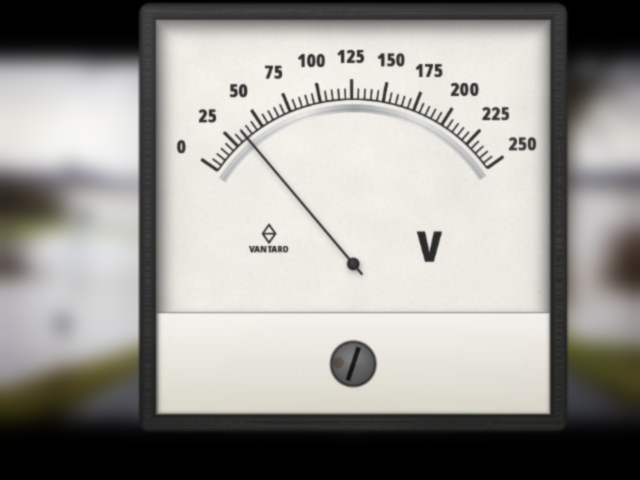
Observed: 35 V
